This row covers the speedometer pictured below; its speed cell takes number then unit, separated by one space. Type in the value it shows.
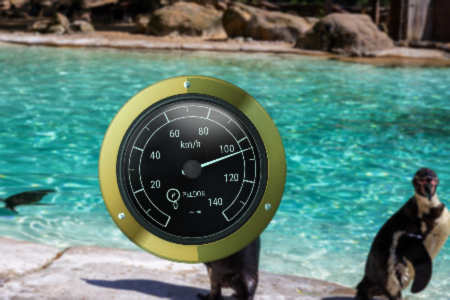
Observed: 105 km/h
